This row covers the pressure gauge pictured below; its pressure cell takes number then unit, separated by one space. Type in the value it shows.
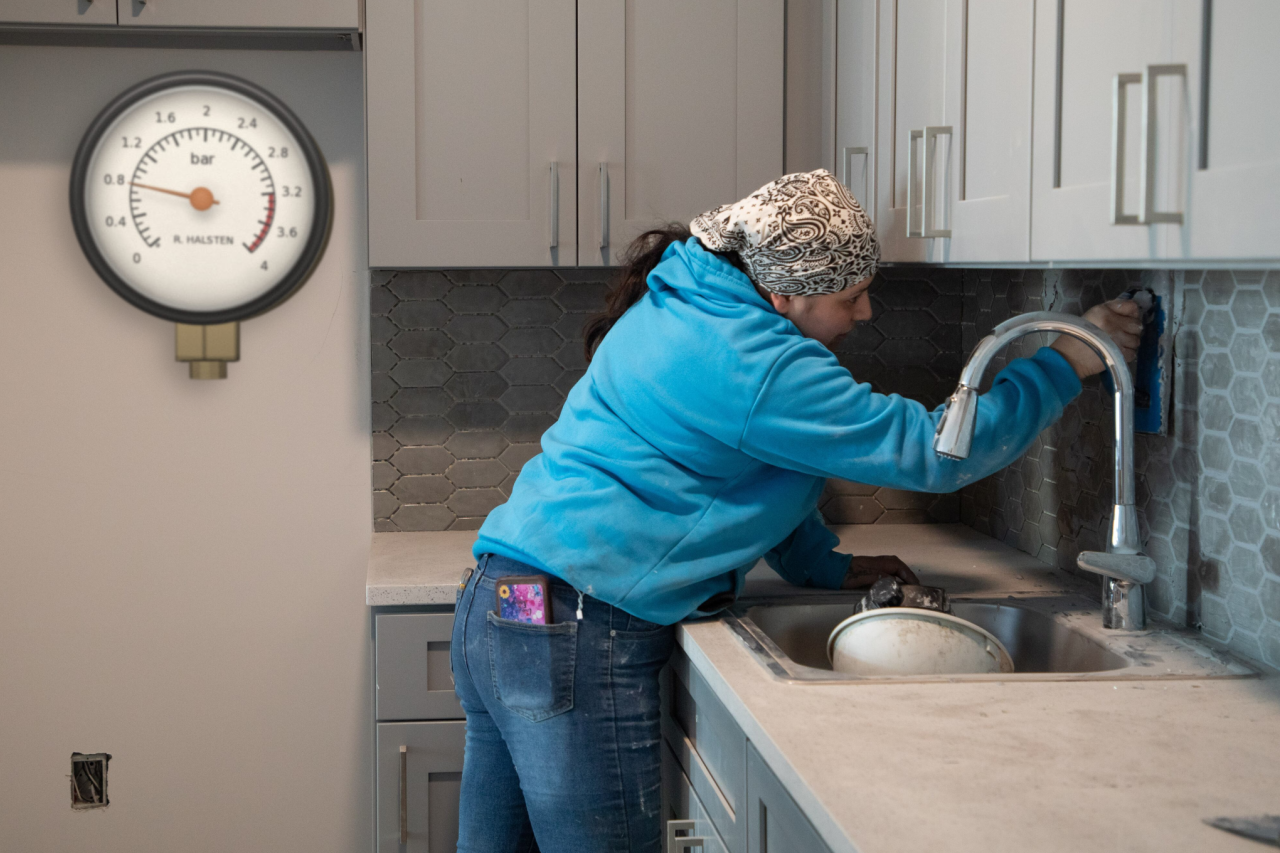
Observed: 0.8 bar
